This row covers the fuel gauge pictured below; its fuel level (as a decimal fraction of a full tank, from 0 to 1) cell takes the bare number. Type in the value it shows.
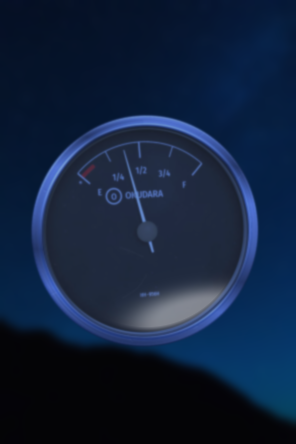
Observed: 0.375
